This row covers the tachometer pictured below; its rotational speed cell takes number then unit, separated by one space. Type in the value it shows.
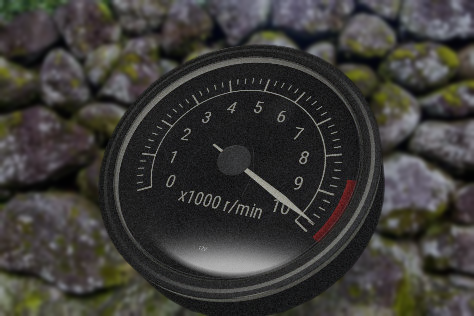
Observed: 9800 rpm
